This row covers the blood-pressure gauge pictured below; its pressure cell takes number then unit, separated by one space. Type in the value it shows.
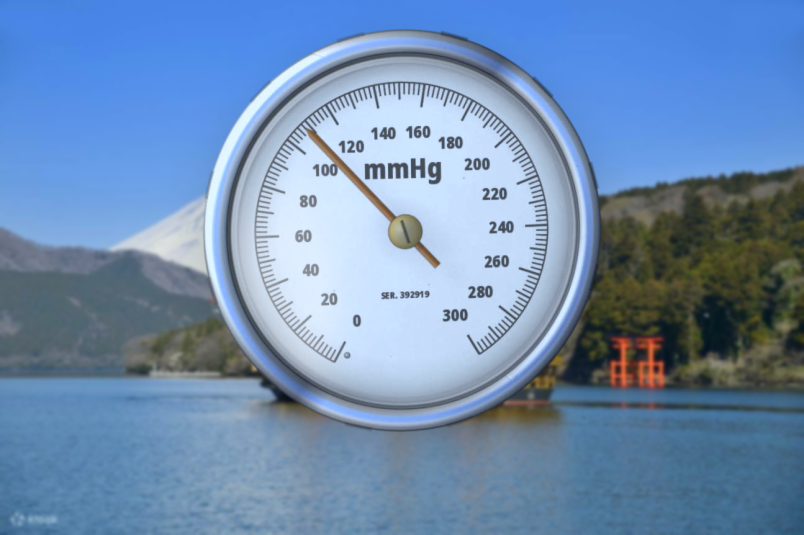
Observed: 108 mmHg
